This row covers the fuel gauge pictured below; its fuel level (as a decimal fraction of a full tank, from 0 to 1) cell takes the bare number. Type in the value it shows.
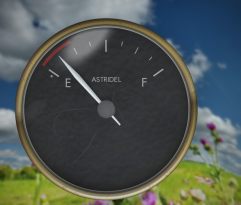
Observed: 0.125
